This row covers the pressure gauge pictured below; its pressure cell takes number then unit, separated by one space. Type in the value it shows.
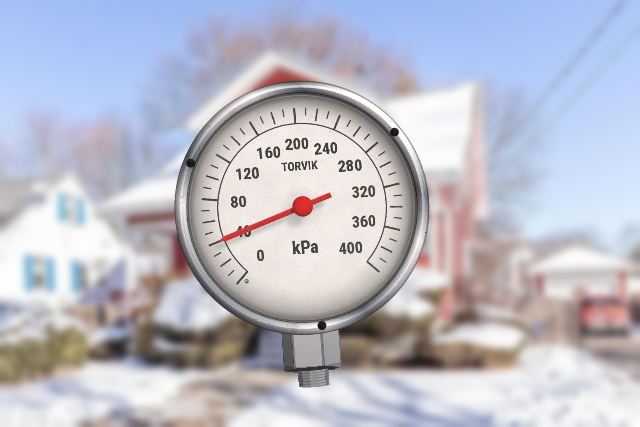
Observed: 40 kPa
